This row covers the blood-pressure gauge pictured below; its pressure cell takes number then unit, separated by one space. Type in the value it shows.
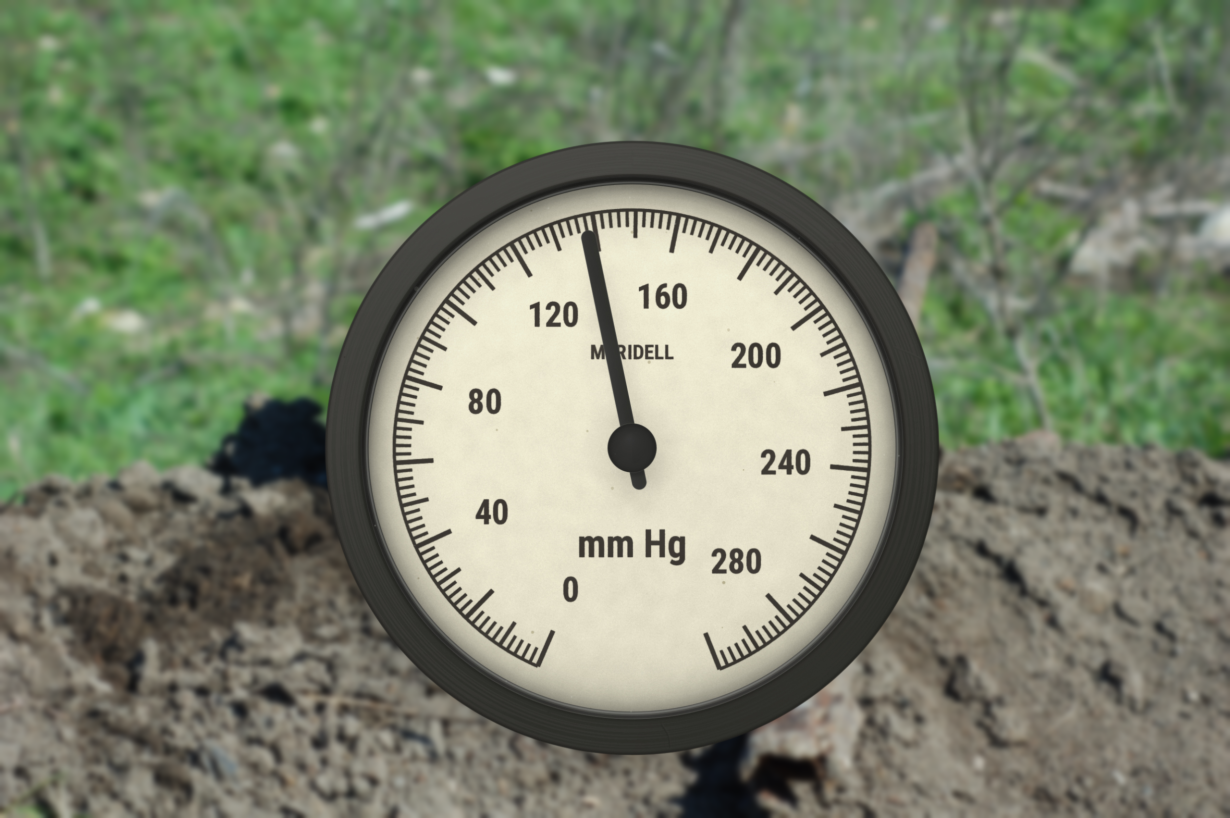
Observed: 138 mmHg
